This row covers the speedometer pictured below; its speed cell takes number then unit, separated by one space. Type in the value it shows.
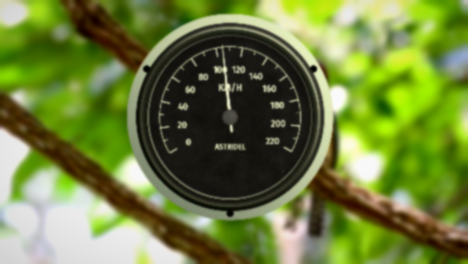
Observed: 105 km/h
